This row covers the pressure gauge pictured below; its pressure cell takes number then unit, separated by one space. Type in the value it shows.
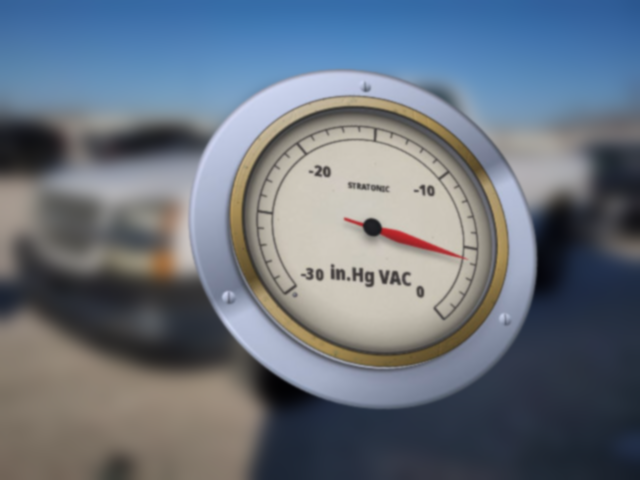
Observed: -4 inHg
